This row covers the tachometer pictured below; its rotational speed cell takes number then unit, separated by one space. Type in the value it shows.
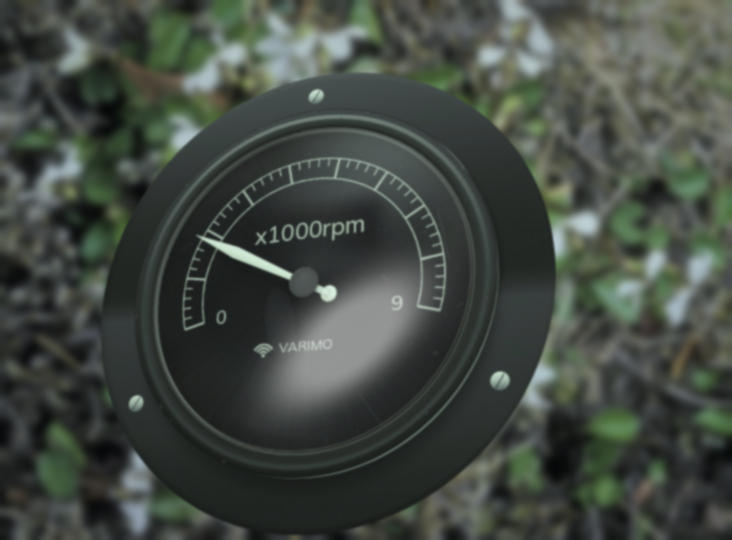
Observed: 1800 rpm
